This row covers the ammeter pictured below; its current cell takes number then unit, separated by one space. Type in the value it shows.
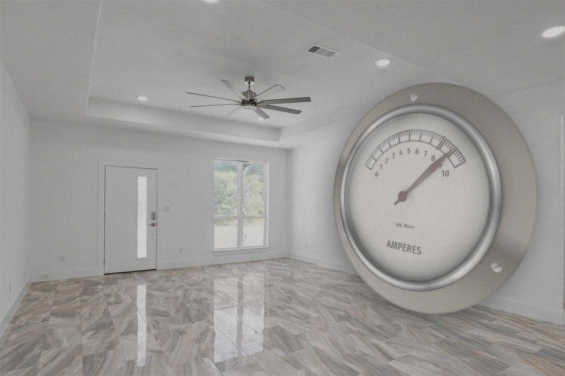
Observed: 9 A
